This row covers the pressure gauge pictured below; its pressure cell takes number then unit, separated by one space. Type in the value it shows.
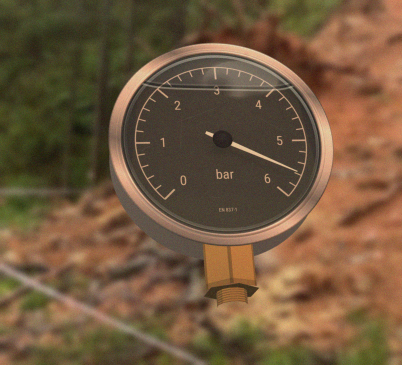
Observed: 5.6 bar
